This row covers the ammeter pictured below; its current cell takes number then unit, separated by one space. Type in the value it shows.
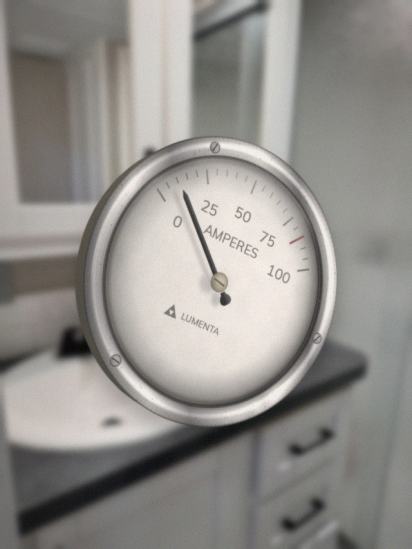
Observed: 10 A
